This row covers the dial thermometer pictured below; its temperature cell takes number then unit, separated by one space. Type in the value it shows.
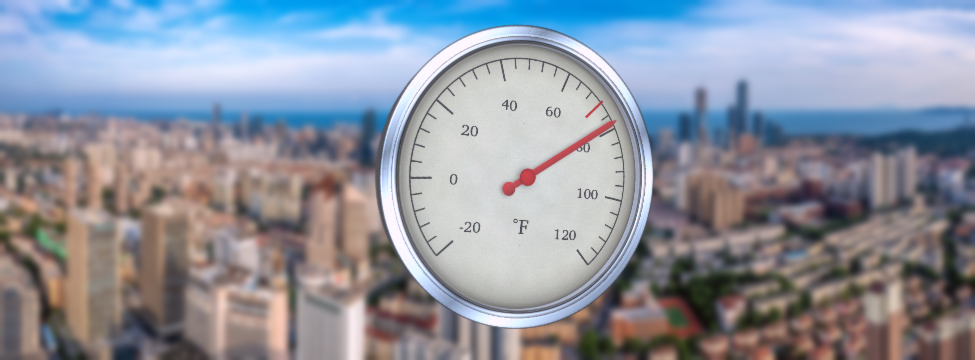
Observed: 78 °F
